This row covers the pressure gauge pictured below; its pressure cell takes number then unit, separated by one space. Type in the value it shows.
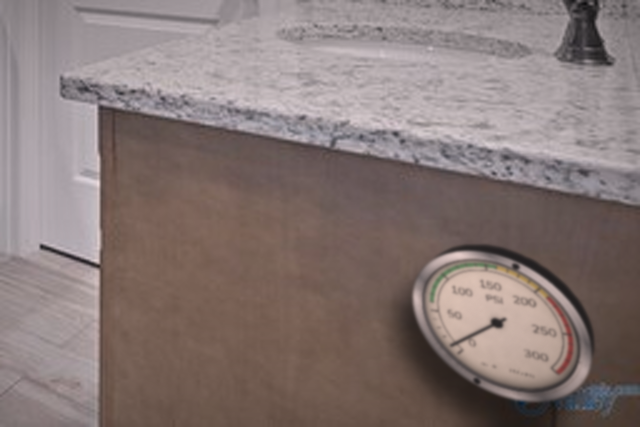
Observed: 10 psi
